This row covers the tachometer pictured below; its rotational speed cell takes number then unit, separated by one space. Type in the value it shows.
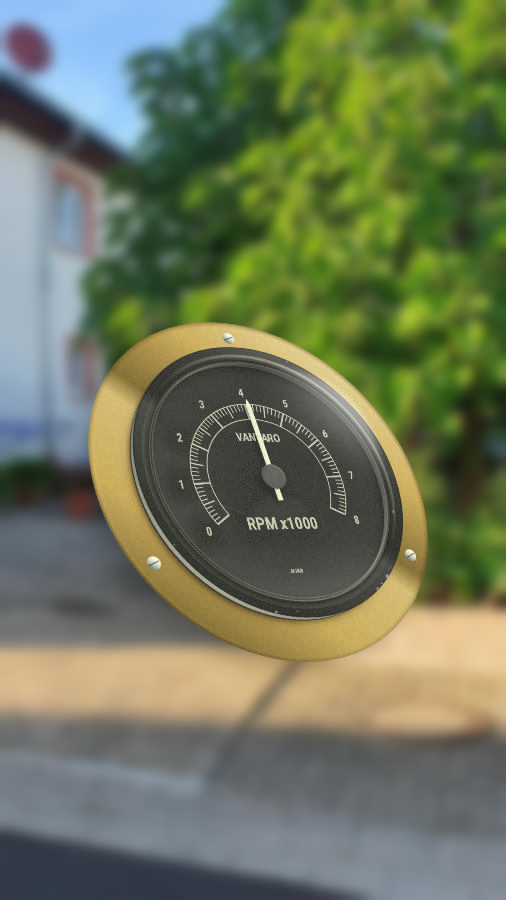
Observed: 4000 rpm
